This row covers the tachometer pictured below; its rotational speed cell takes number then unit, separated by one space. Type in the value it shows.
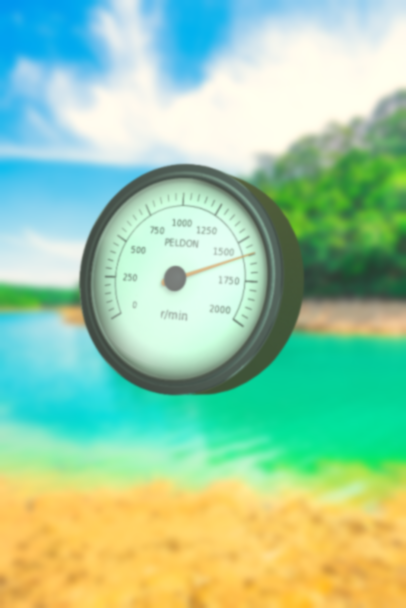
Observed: 1600 rpm
